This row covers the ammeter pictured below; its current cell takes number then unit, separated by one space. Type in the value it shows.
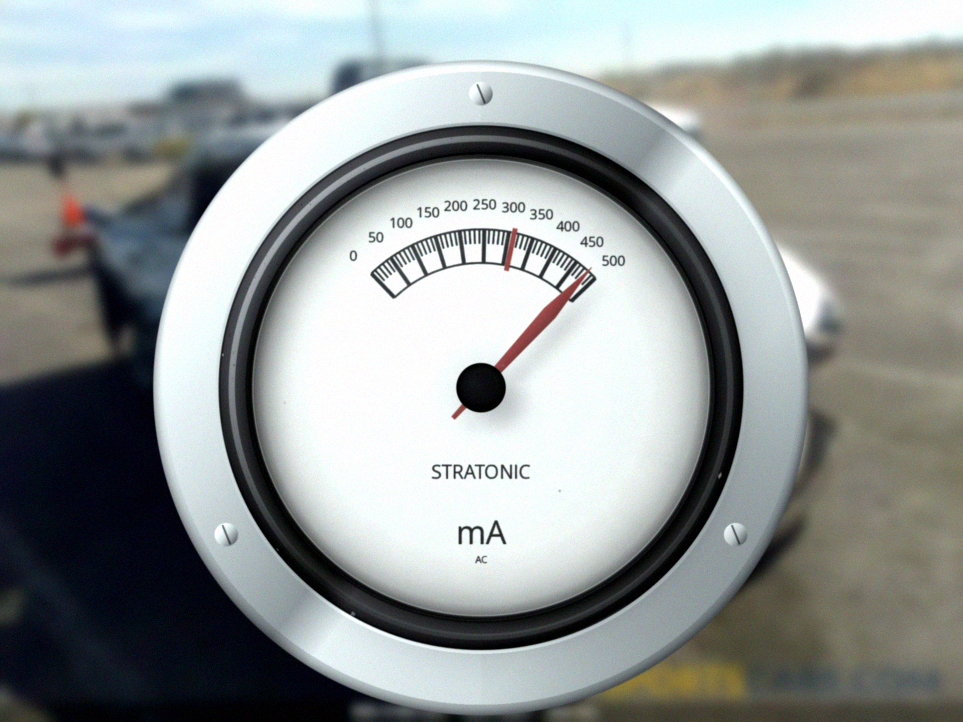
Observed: 480 mA
